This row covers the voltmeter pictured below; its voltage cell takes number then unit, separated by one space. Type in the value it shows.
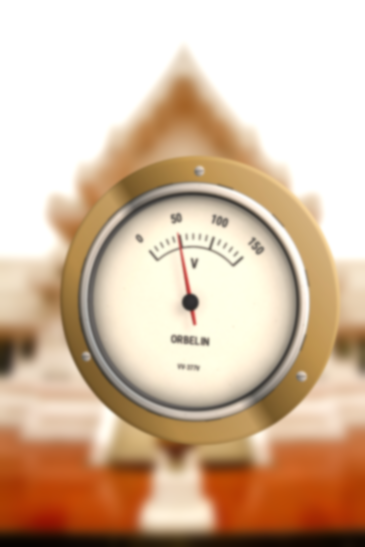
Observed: 50 V
